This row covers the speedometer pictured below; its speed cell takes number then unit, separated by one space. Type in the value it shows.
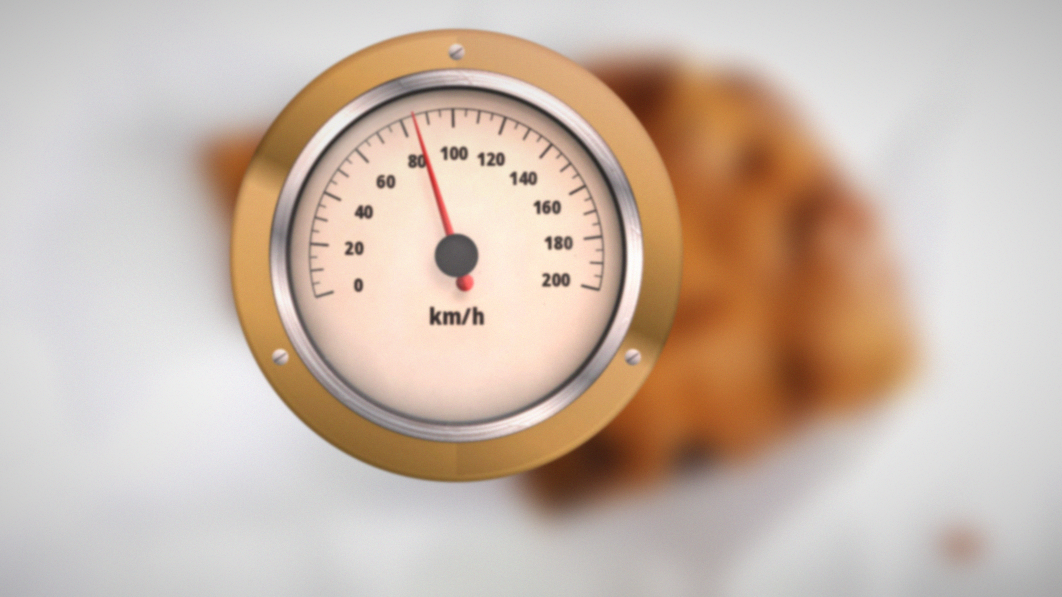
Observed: 85 km/h
